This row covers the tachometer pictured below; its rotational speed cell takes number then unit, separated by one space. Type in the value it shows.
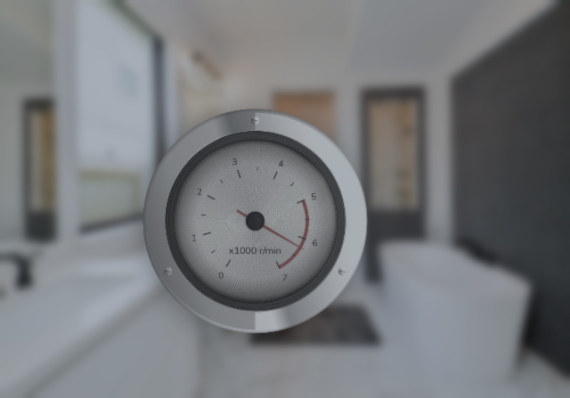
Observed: 6250 rpm
